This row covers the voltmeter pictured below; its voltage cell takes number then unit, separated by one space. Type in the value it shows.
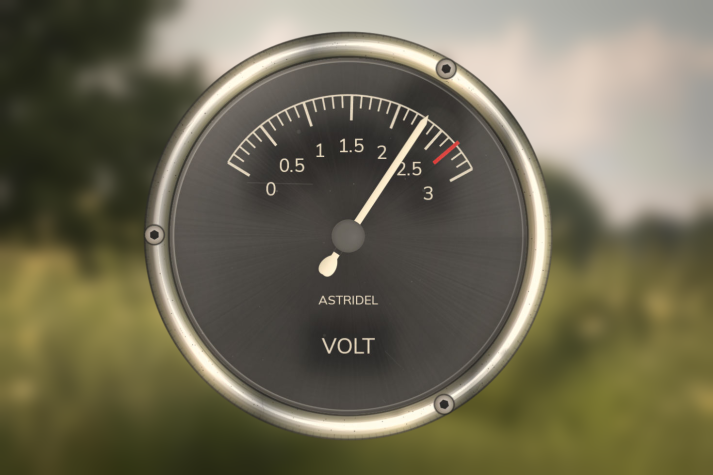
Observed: 2.3 V
